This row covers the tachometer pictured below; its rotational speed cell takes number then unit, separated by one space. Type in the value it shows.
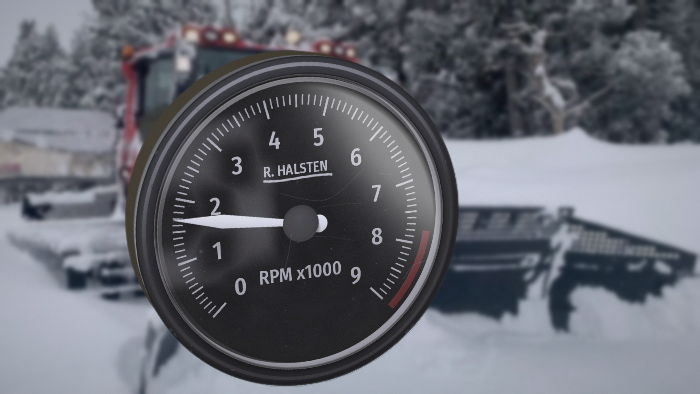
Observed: 1700 rpm
